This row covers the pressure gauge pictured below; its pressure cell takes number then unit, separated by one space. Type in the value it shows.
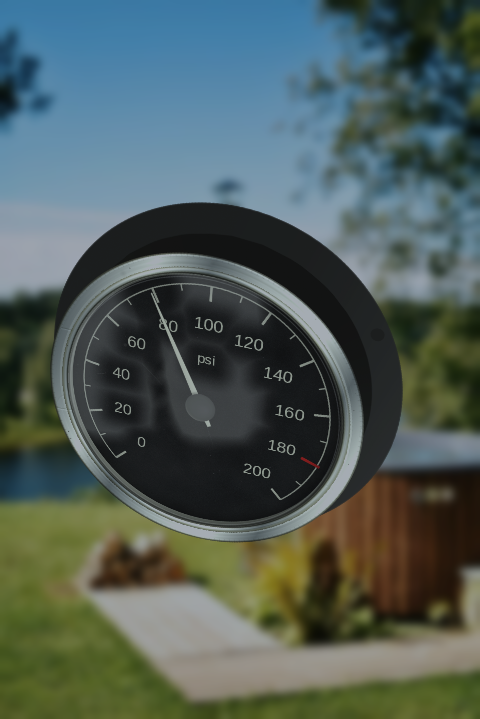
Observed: 80 psi
